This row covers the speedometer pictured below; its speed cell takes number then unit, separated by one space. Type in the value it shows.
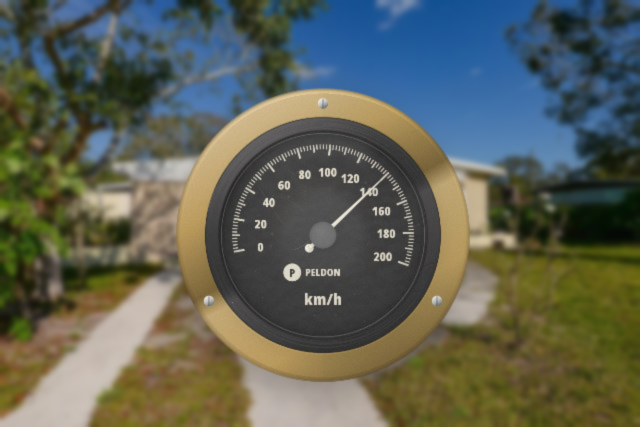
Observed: 140 km/h
